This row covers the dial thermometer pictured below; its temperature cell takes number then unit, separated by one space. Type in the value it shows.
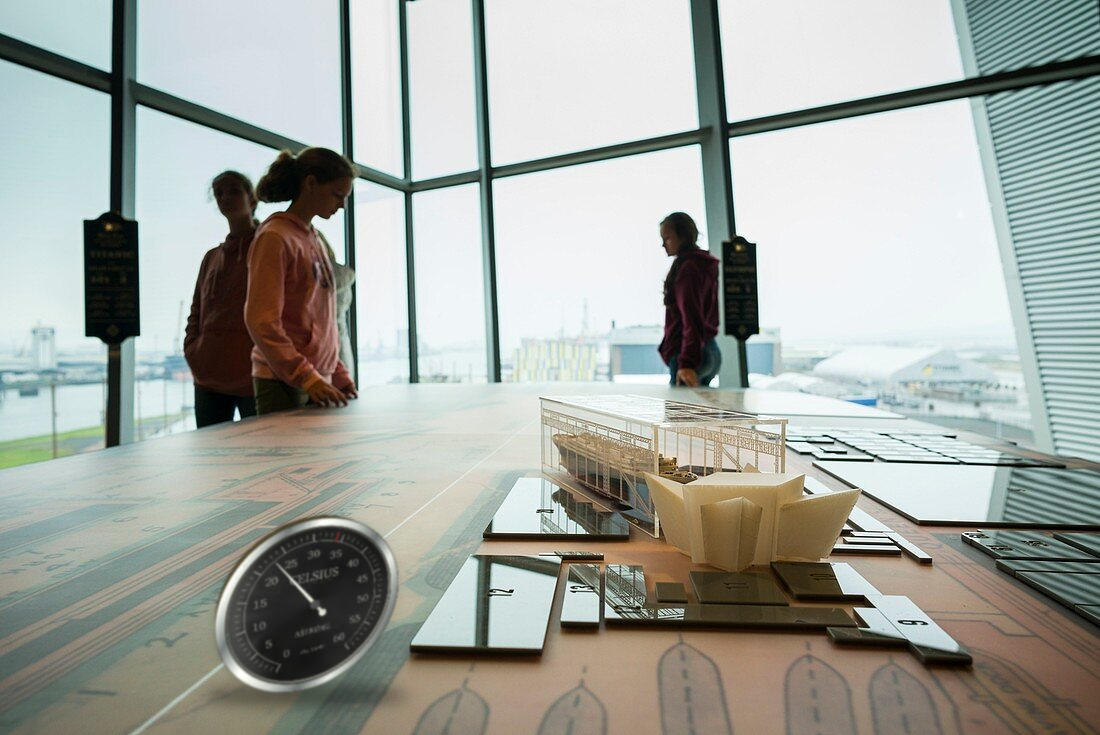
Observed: 23 °C
